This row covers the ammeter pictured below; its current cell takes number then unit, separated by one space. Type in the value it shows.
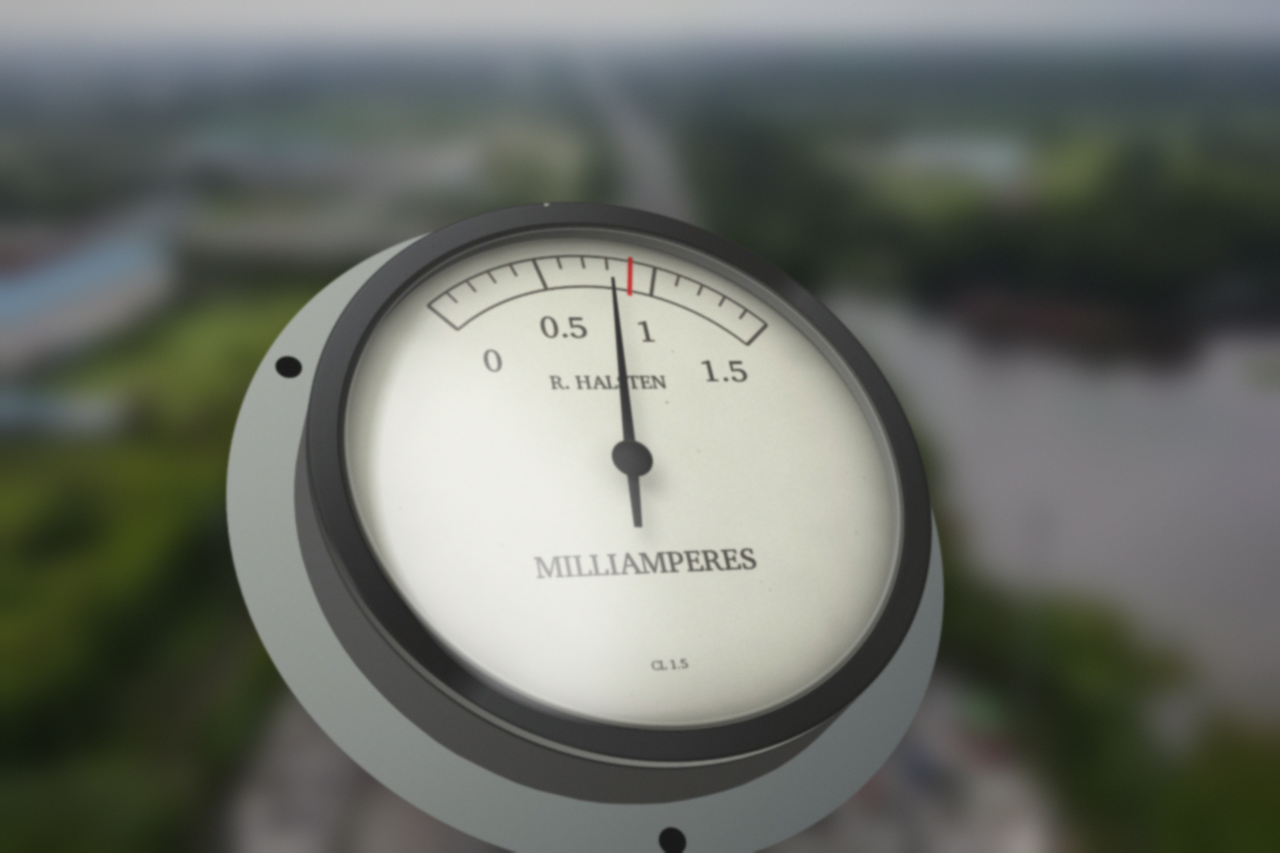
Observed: 0.8 mA
